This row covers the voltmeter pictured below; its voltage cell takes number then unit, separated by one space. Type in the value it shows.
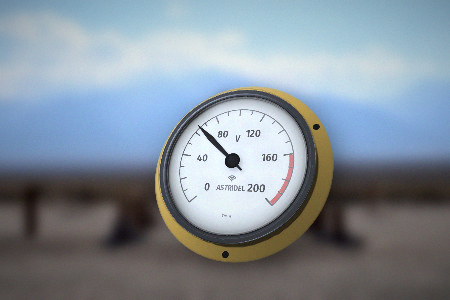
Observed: 65 V
